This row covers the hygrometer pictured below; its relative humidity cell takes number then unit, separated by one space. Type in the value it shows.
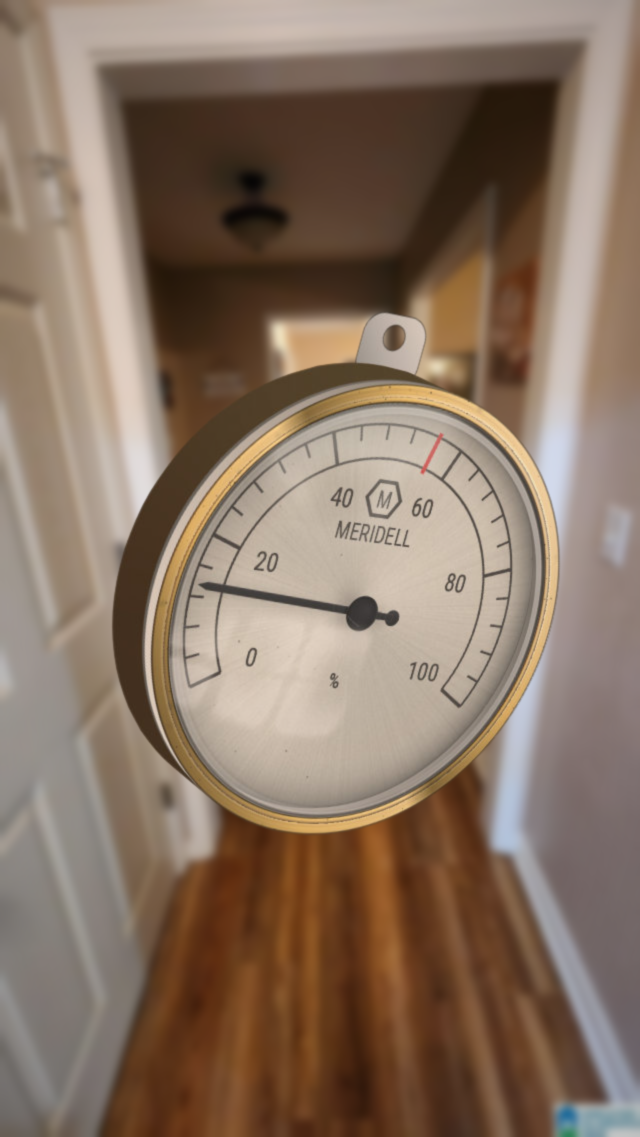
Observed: 14 %
